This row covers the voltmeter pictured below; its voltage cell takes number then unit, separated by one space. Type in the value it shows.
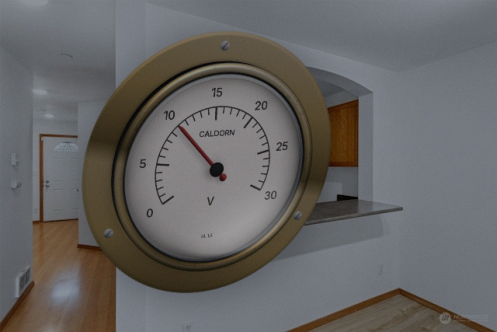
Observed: 10 V
